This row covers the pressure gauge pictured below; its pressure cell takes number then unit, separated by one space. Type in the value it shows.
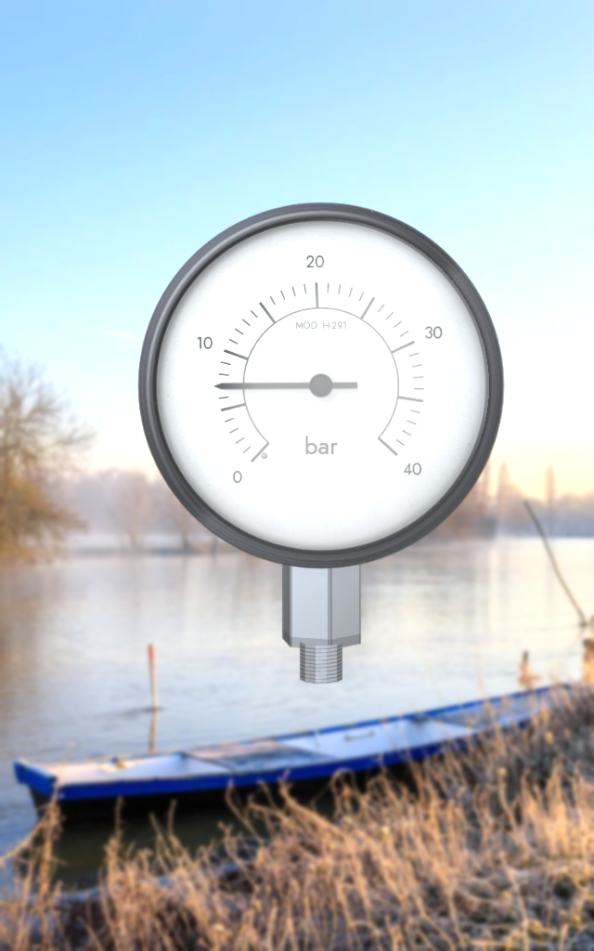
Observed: 7 bar
